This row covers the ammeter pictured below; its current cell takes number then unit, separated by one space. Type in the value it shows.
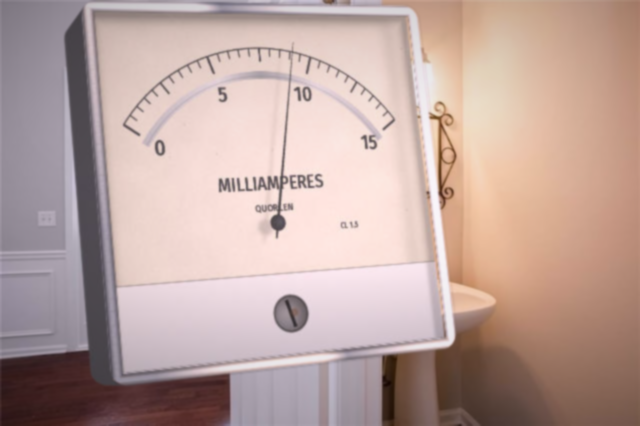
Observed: 9 mA
